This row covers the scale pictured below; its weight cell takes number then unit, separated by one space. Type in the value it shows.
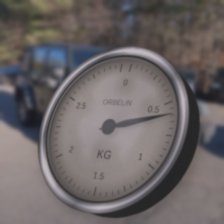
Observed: 0.6 kg
